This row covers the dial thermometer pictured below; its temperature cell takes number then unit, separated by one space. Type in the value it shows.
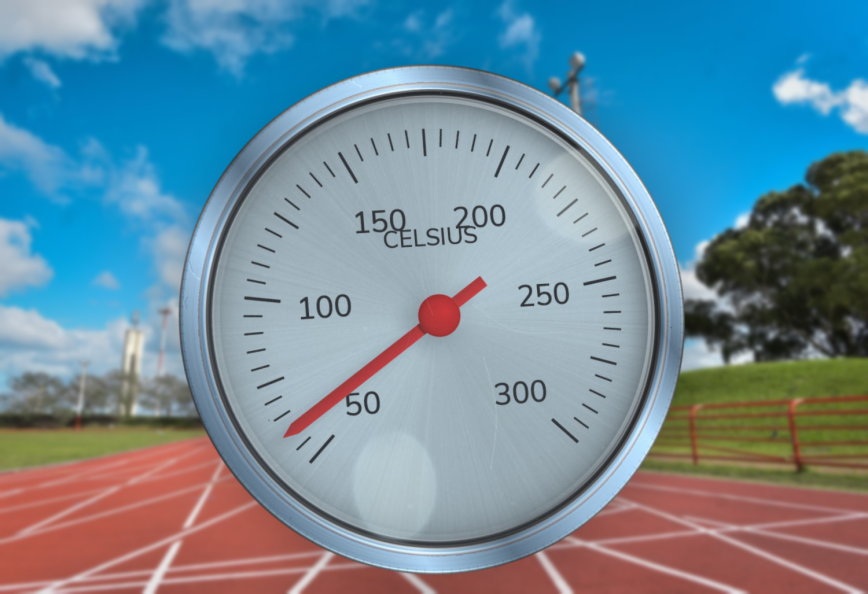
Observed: 60 °C
